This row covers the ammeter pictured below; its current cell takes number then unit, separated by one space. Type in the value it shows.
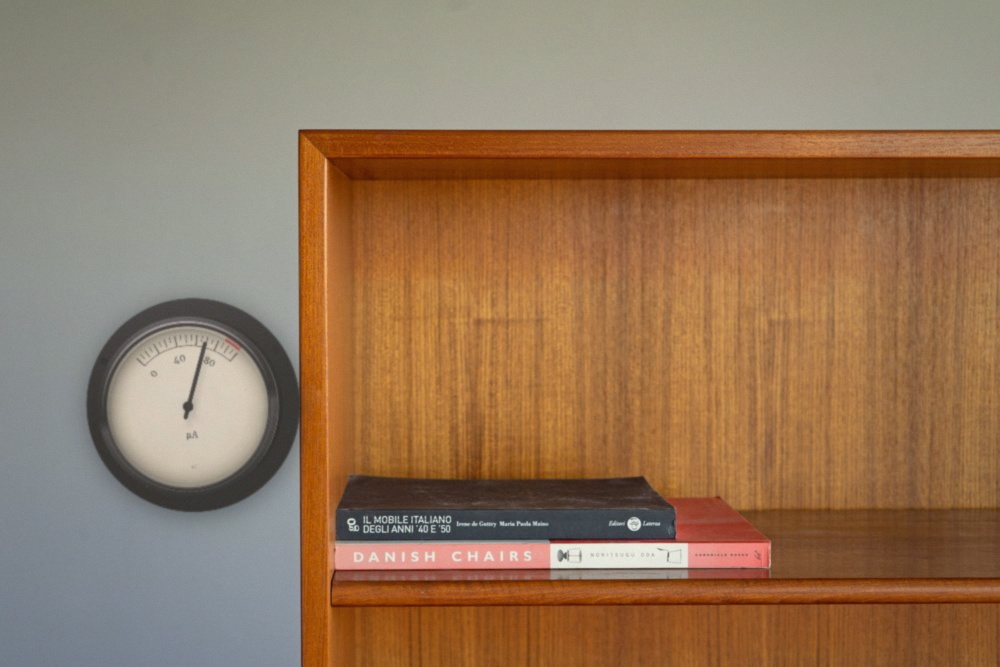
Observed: 70 µA
